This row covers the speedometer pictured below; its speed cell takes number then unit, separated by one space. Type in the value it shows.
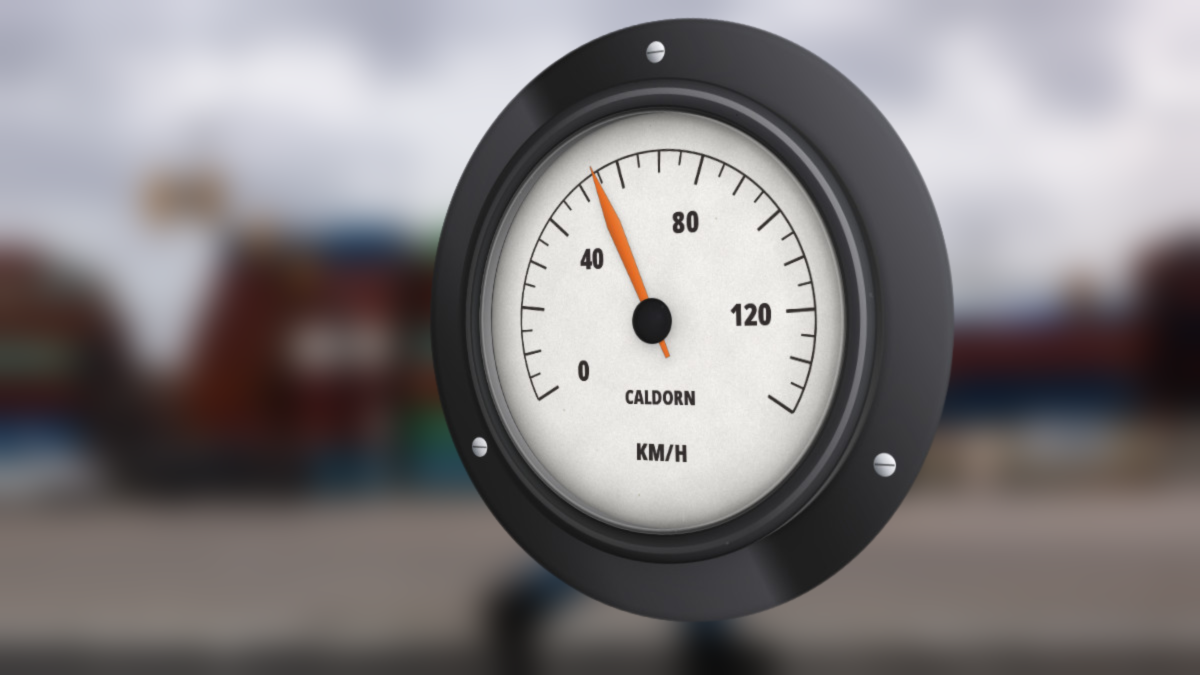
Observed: 55 km/h
